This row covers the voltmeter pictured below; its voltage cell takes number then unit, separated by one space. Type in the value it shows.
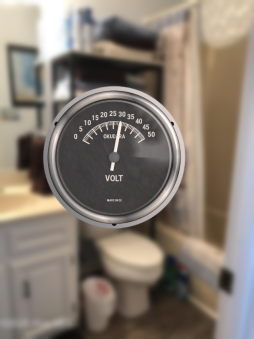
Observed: 30 V
